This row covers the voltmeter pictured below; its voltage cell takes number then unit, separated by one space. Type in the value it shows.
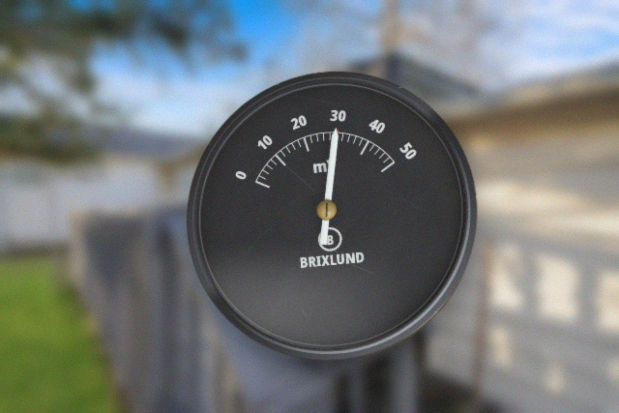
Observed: 30 mV
